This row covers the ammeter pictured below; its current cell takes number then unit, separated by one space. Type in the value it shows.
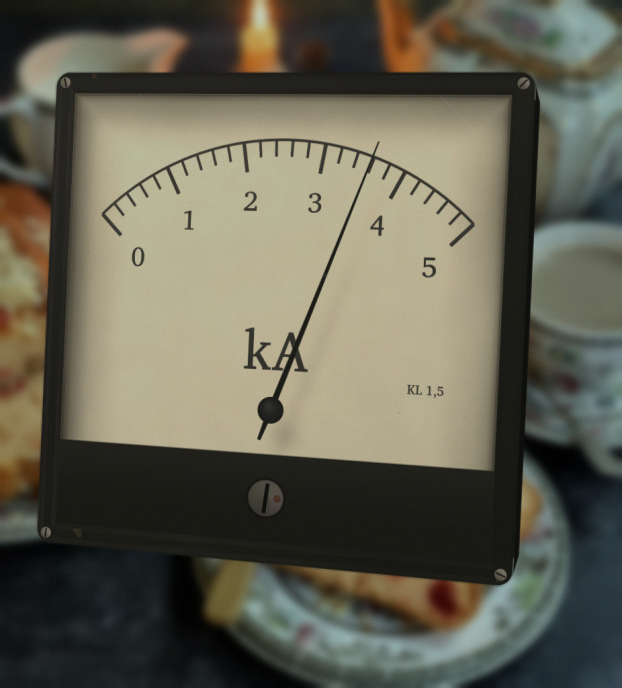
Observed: 3.6 kA
